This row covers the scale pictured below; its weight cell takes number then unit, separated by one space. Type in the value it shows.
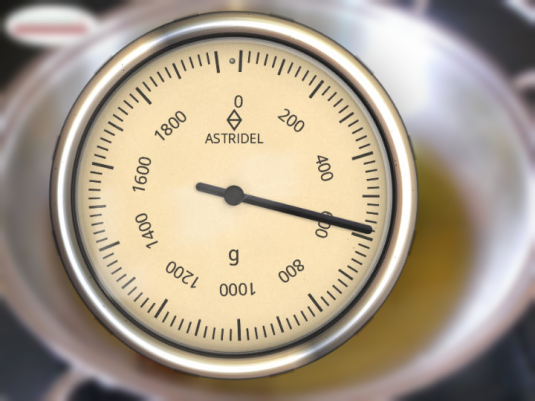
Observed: 580 g
